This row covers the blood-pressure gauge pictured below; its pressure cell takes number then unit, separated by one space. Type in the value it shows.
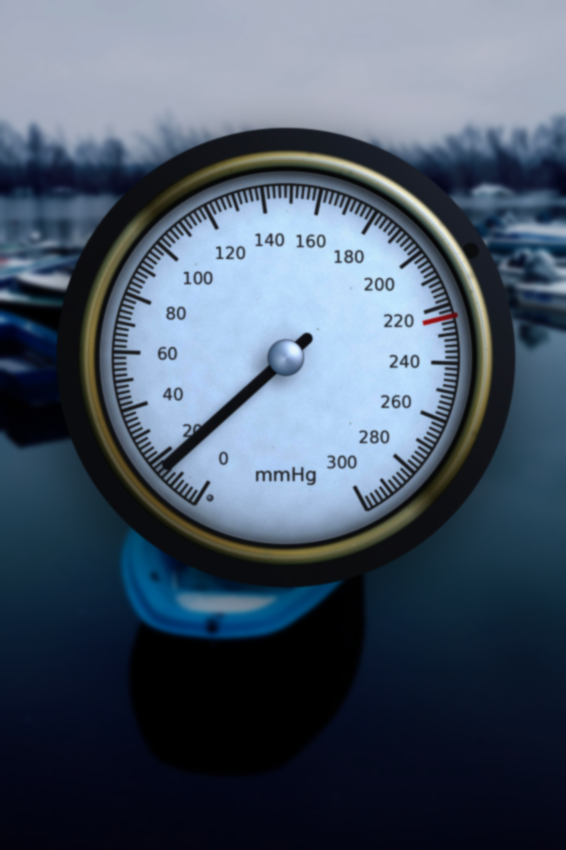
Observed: 16 mmHg
